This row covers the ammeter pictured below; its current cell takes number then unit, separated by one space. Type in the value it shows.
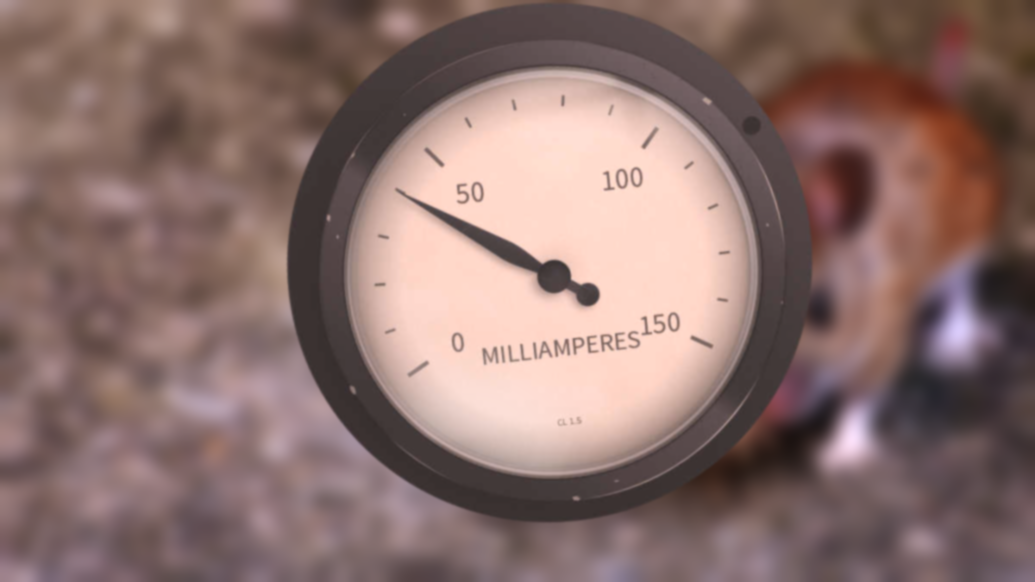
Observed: 40 mA
